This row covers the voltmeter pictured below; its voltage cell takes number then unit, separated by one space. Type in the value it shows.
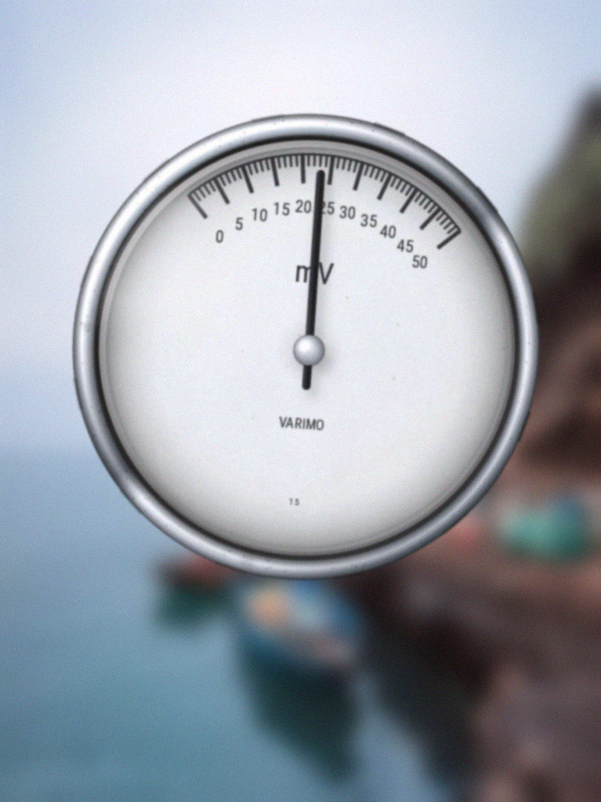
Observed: 23 mV
